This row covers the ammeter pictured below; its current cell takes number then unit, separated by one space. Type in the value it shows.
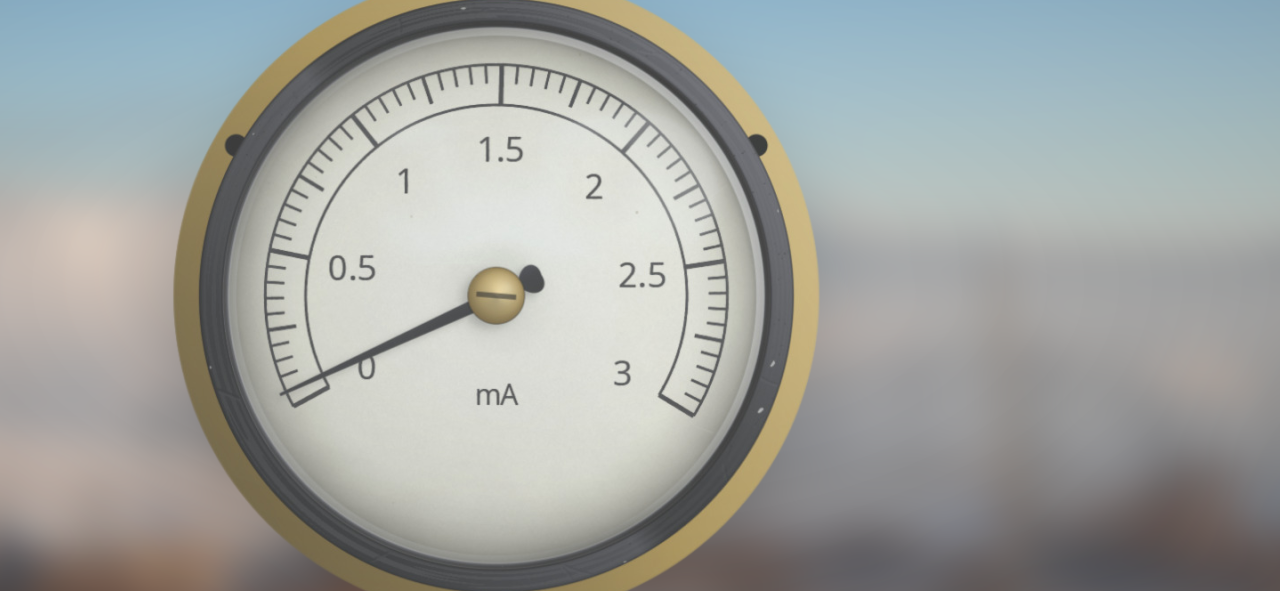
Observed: 0.05 mA
